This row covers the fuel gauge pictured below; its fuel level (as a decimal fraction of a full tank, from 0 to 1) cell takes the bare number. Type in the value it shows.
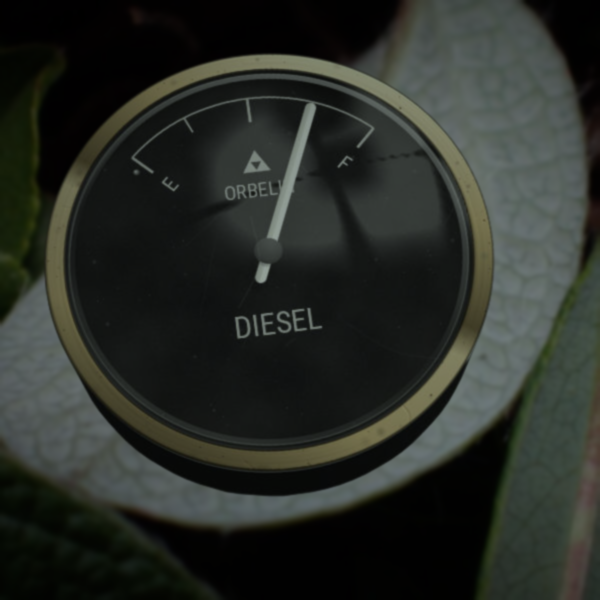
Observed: 0.75
